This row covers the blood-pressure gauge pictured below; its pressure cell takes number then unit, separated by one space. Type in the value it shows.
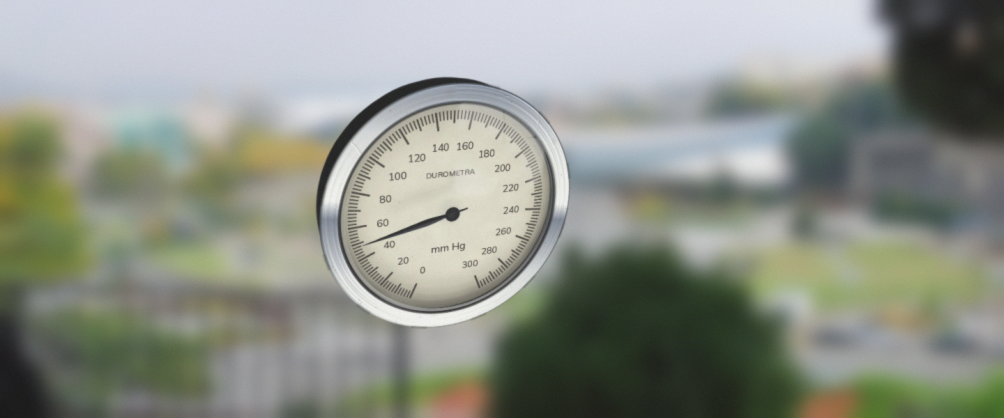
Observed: 50 mmHg
